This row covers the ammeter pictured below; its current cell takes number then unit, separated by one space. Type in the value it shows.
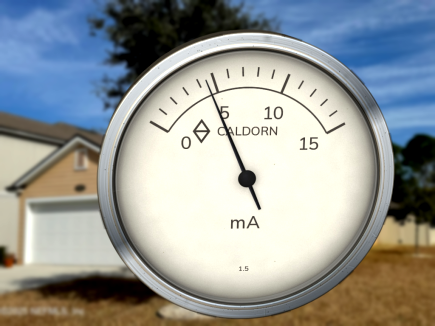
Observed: 4.5 mA
